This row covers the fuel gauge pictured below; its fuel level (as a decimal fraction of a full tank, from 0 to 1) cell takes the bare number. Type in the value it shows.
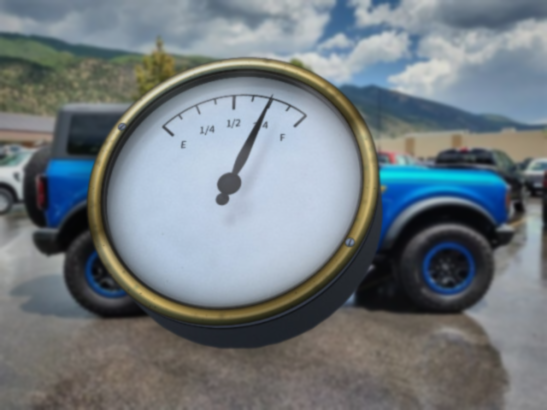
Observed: 0.75
